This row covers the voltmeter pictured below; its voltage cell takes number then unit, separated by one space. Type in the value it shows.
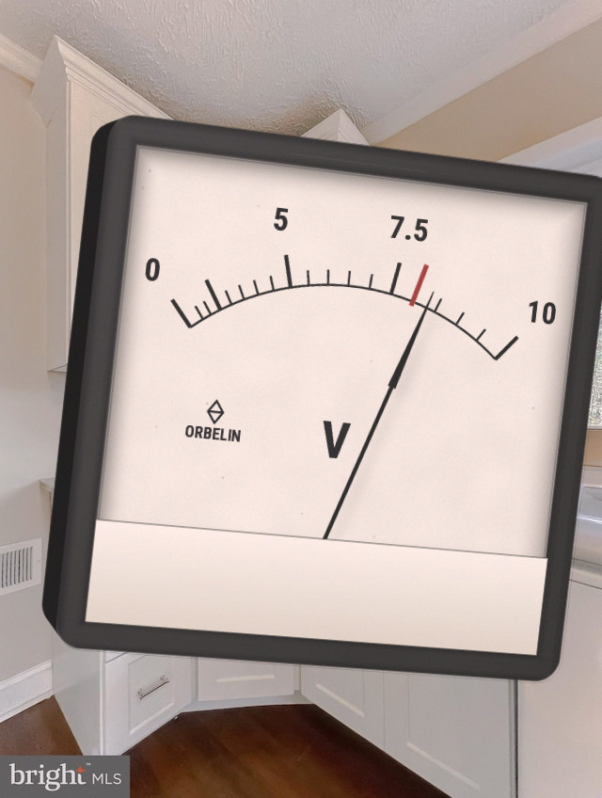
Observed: 8.25 V
